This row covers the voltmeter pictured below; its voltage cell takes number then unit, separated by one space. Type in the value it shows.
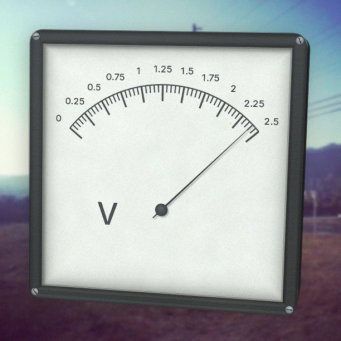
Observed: 2.4 V
